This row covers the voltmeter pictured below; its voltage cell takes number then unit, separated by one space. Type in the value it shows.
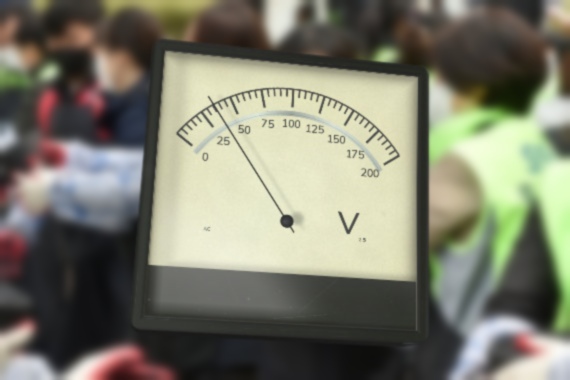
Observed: 35 V
